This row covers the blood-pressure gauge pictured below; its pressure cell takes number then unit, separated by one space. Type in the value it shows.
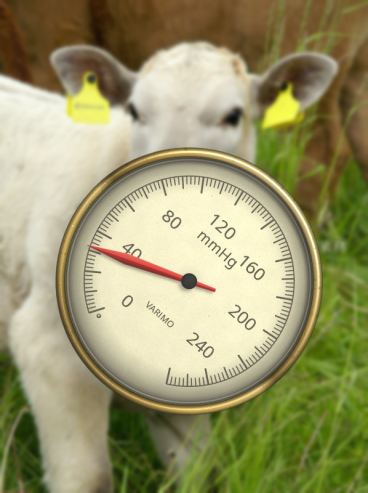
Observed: 32 mmHg
